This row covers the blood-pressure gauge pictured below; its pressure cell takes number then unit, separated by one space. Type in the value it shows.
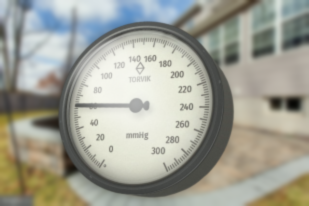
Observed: 60 mmHg
